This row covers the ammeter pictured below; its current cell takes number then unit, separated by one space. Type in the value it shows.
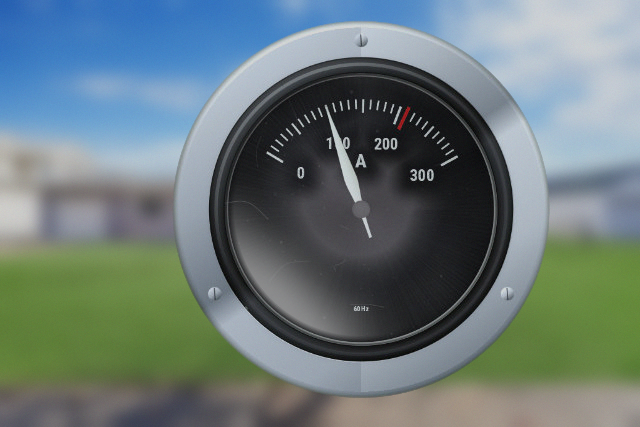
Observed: 100 A
